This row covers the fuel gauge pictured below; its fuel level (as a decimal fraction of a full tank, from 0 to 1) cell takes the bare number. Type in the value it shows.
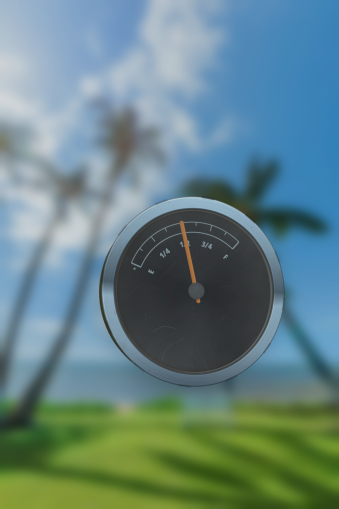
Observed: 0.5
